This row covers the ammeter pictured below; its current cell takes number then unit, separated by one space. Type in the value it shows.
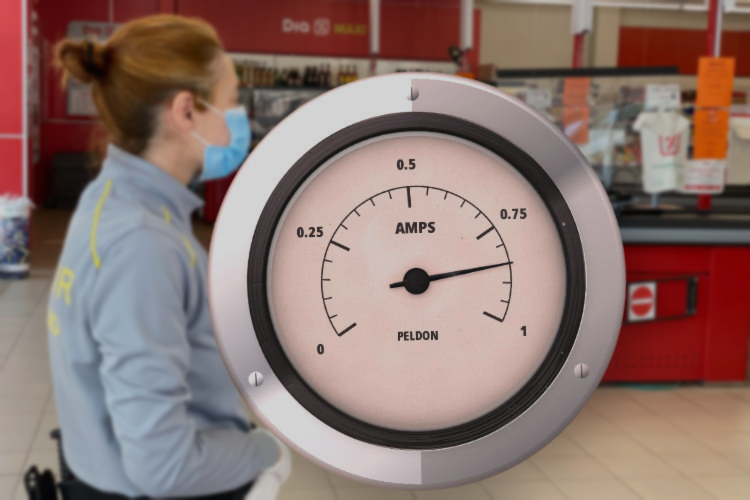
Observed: 0.85 A
